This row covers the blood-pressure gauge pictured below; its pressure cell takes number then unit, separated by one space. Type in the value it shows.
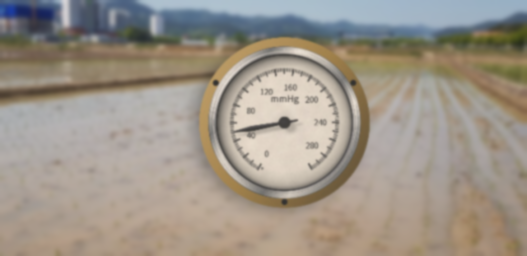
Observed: 50 mmHg
